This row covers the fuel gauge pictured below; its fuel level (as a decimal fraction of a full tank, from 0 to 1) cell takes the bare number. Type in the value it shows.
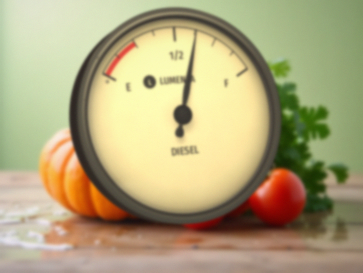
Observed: 0.625
